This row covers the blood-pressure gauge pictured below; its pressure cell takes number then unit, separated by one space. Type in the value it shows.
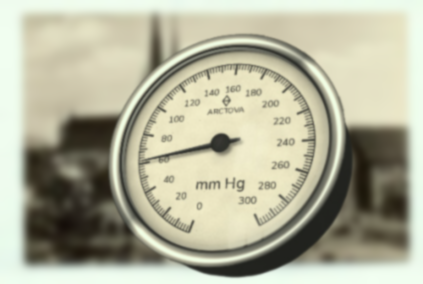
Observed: 60 mmHg
